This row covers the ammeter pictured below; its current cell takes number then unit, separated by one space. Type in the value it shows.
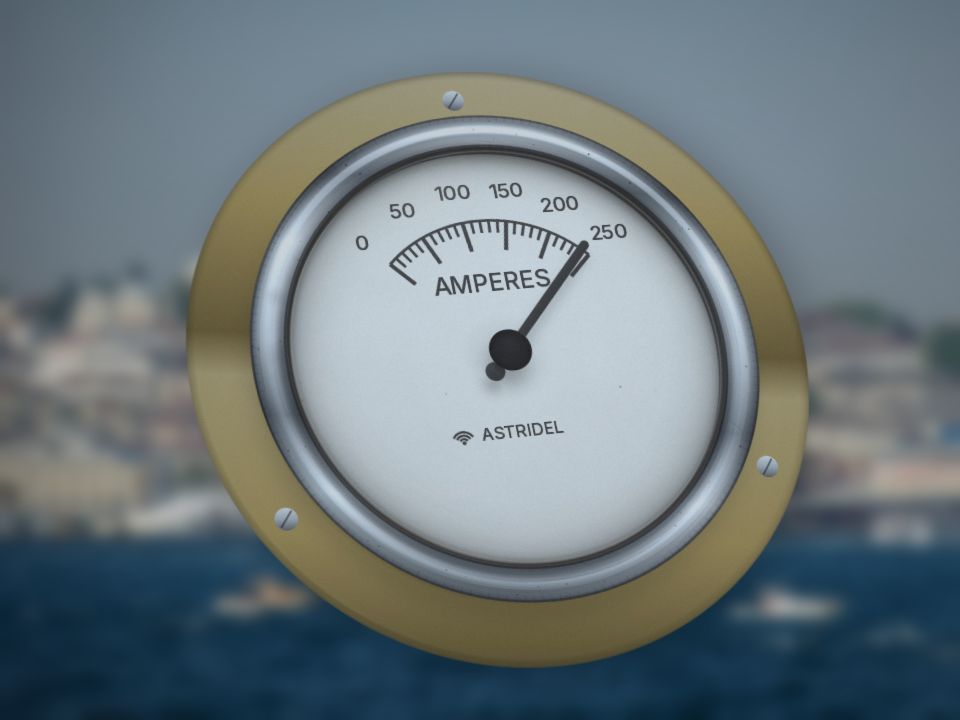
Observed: 240 A
